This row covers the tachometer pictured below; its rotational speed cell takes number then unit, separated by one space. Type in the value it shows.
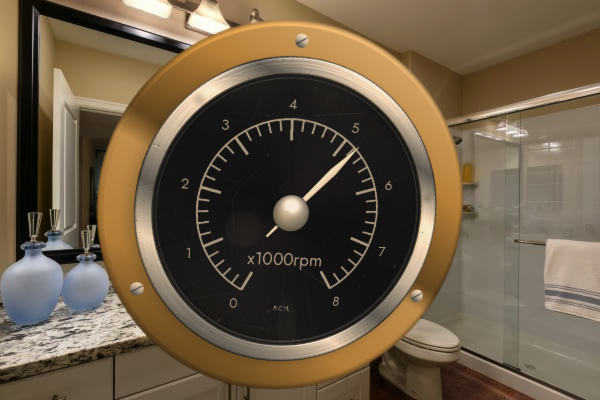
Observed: 5200 rpm
